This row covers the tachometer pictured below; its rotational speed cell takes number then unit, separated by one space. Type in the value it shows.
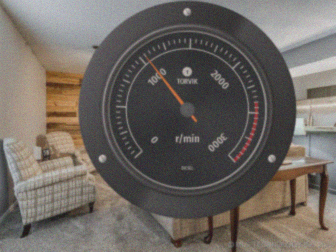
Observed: 1050 rpm
